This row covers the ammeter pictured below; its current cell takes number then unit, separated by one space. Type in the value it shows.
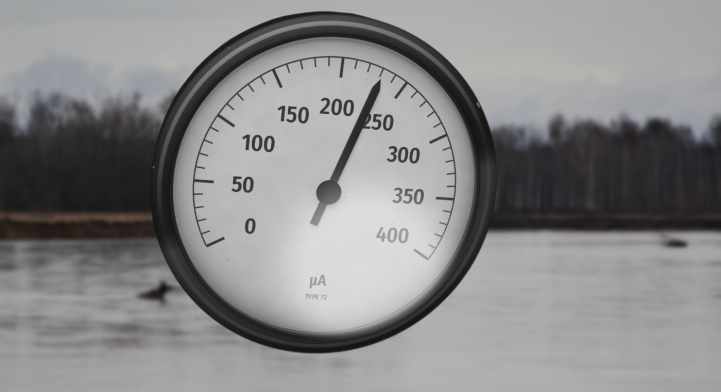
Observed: 230 µA
